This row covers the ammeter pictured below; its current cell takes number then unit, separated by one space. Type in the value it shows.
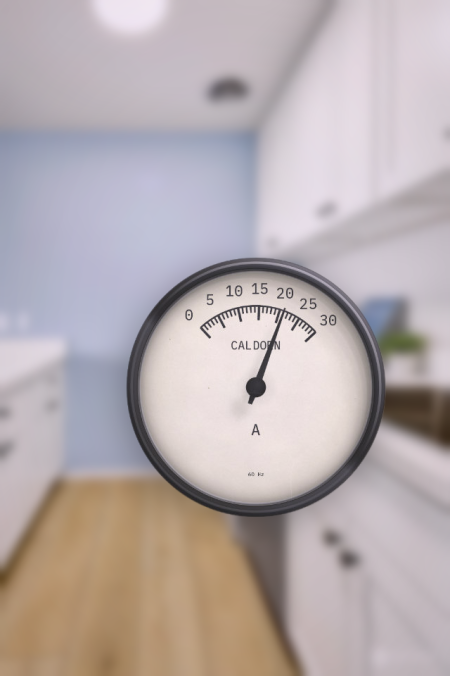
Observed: 21 A
